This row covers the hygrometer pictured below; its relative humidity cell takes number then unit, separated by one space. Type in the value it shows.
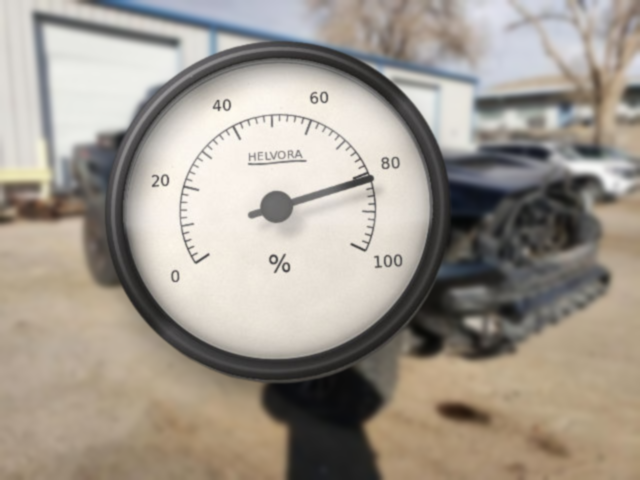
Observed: 82 %
